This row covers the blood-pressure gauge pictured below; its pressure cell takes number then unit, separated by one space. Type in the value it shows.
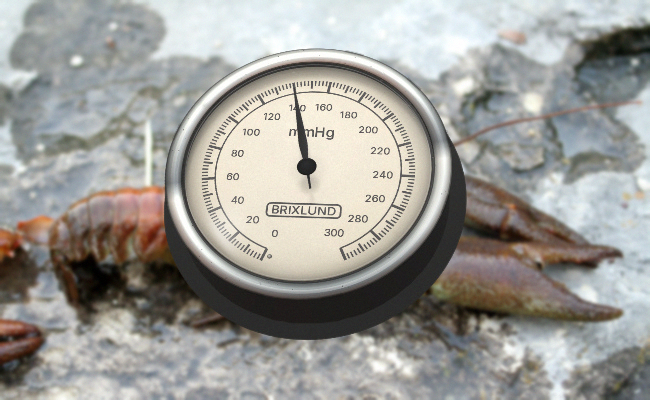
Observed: 140 mmHg
